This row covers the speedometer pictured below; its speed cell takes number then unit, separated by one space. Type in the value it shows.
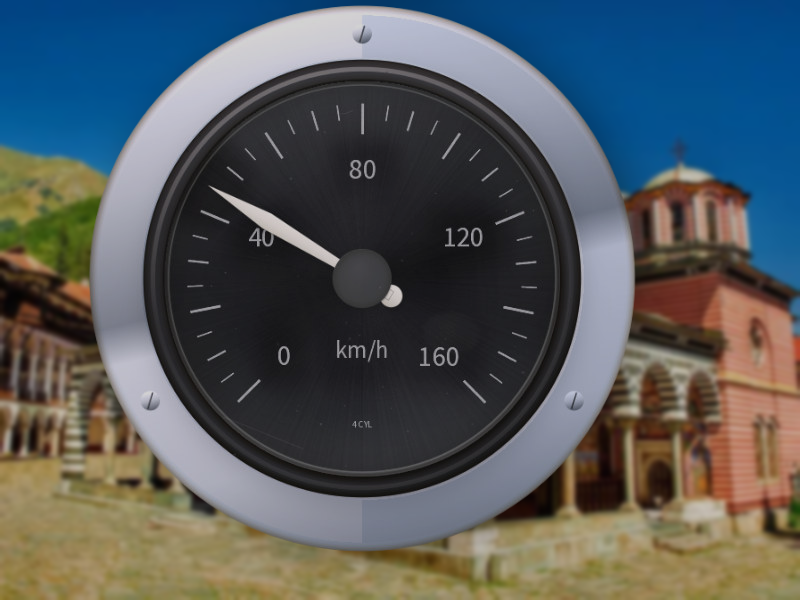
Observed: 45 km/h
